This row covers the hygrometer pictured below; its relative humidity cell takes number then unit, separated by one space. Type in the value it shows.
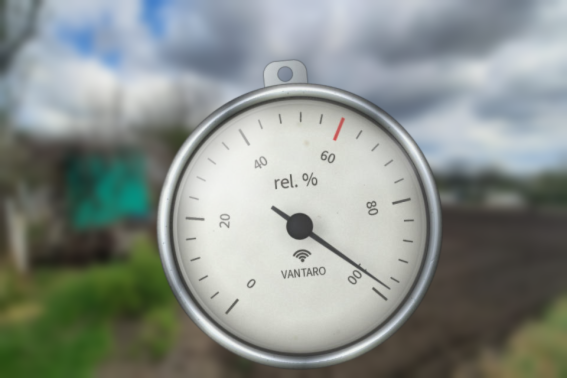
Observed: 98 %
